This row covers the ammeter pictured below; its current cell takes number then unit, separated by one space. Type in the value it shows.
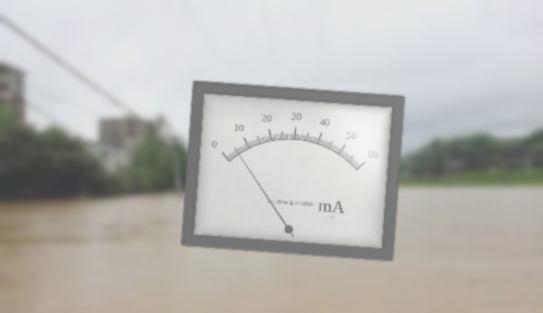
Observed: 5 mA
